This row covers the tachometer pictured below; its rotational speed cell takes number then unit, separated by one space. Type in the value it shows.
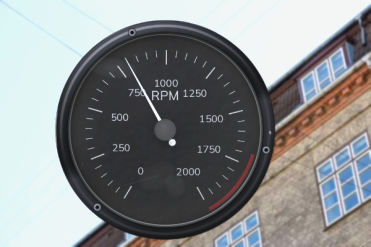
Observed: 800 rpm
